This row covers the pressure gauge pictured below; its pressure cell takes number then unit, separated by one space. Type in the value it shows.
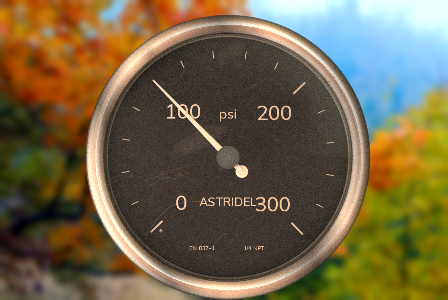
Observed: 100 psi
